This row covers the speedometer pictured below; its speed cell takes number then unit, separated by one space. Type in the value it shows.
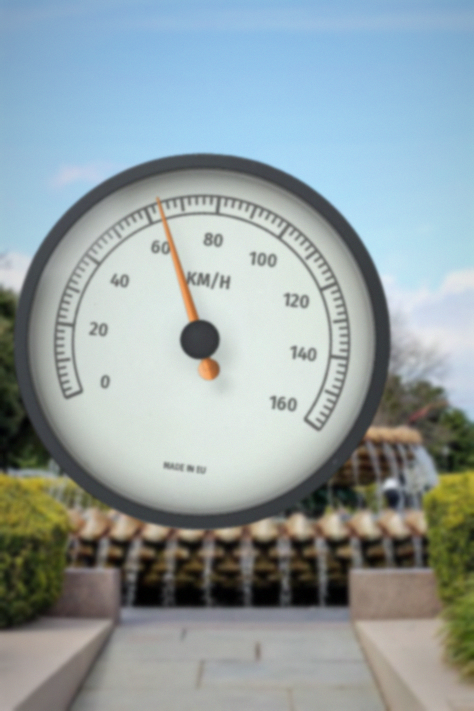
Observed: 64 km/h
